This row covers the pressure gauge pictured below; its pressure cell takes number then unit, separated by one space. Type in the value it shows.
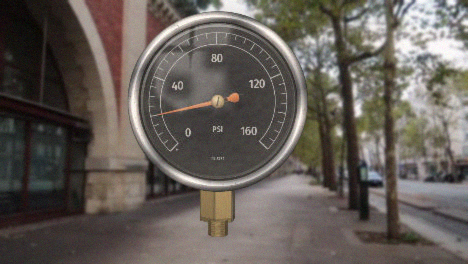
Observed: 20 psi
